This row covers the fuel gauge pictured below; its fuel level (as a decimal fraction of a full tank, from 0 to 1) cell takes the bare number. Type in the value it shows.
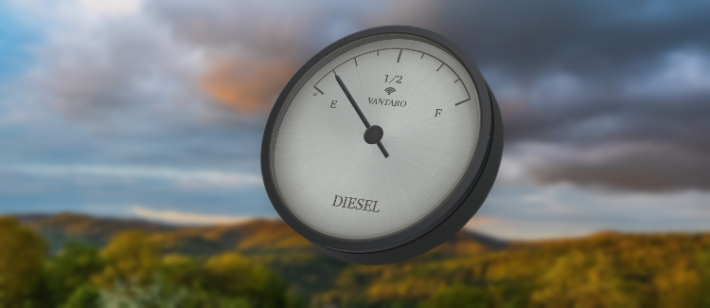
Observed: 0.125
